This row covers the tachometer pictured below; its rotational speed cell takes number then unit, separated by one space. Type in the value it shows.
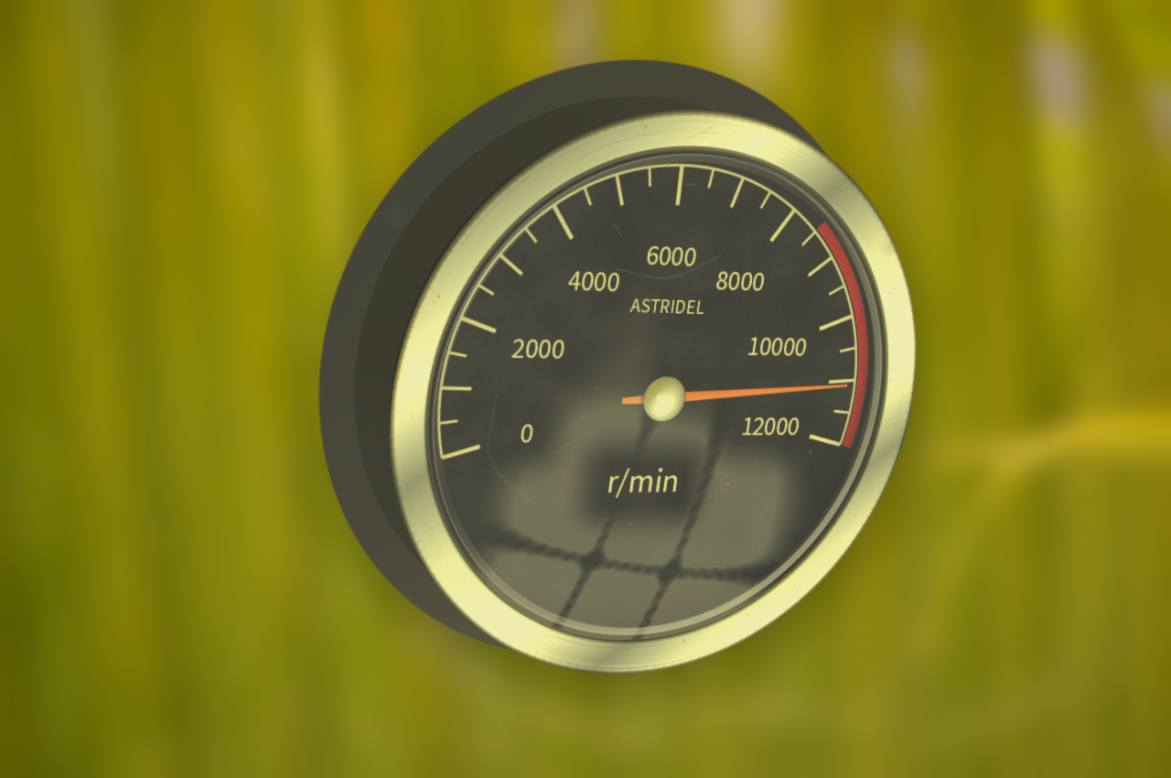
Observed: 11000 rpm
